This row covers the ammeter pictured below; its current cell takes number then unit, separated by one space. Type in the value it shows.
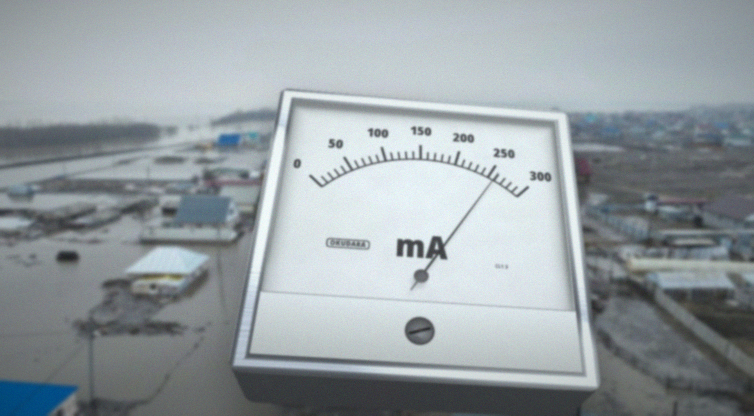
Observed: 260 mA
